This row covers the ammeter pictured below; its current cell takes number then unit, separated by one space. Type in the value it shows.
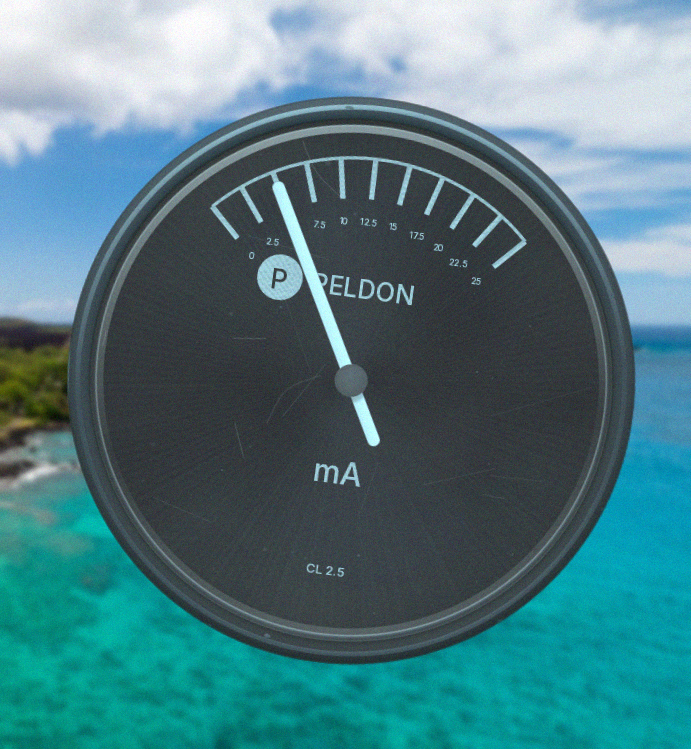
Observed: 5 mA
